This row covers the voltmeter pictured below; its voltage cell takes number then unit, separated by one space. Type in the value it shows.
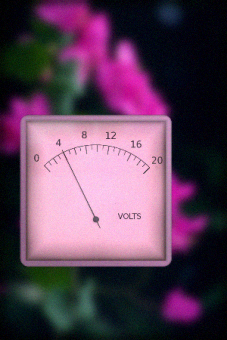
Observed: 4 V
